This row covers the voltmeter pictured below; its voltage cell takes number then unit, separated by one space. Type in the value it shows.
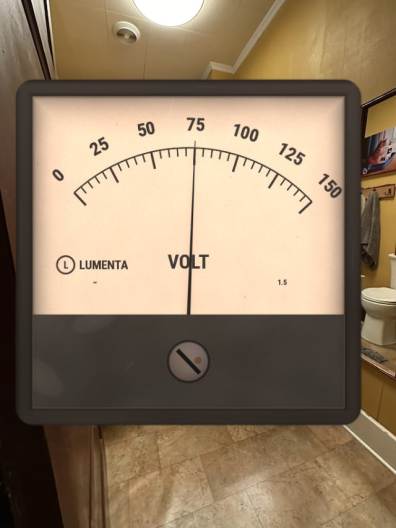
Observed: 75 V
